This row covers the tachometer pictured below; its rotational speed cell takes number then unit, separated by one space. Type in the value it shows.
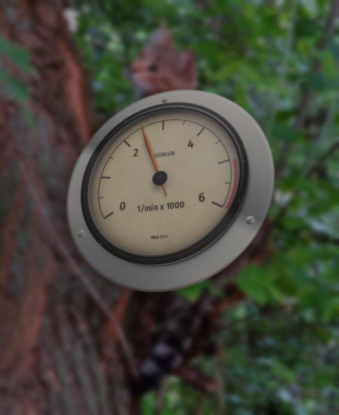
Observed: 2500 rpm
